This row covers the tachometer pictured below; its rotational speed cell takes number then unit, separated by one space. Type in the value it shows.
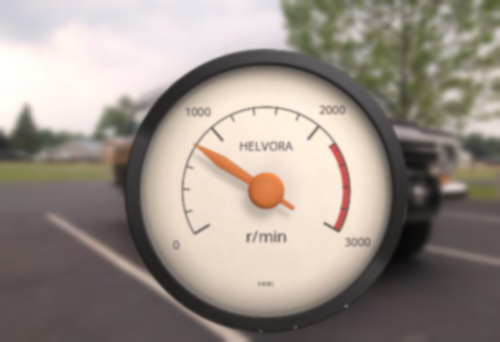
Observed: 800 rpm
